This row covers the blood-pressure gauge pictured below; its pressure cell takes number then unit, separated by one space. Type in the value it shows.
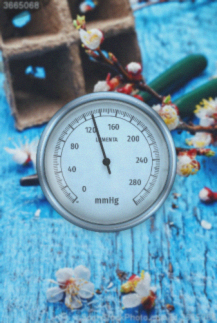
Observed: 130 mmHg
